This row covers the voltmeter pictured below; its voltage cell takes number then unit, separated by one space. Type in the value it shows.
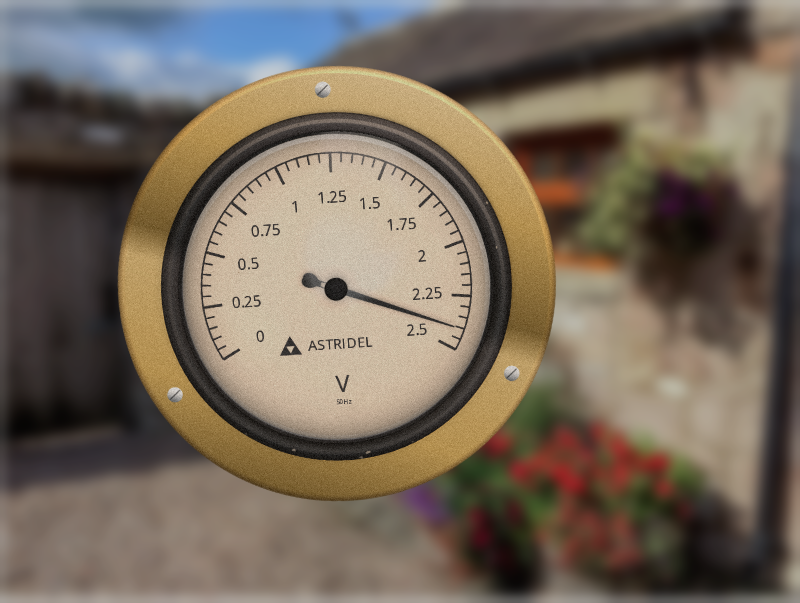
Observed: 2.4 V
